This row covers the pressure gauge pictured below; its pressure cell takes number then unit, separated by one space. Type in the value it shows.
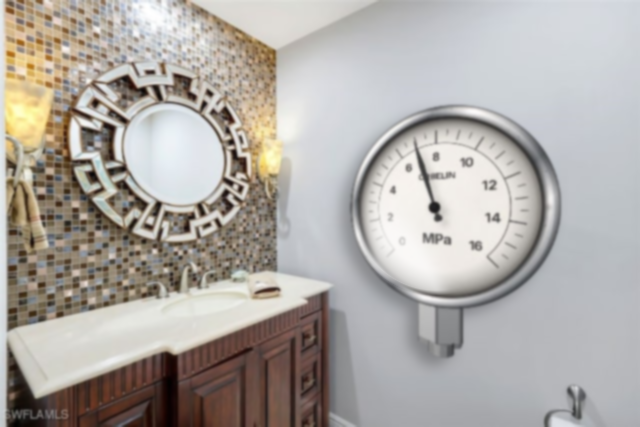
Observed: 7 MPa
